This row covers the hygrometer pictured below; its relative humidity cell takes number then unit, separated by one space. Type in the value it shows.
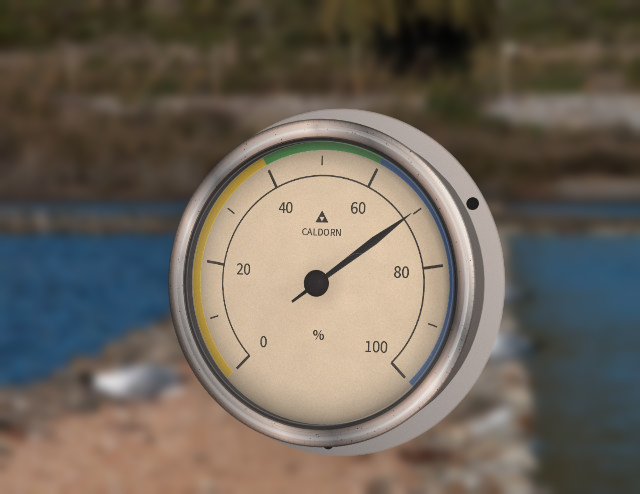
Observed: 70 %
